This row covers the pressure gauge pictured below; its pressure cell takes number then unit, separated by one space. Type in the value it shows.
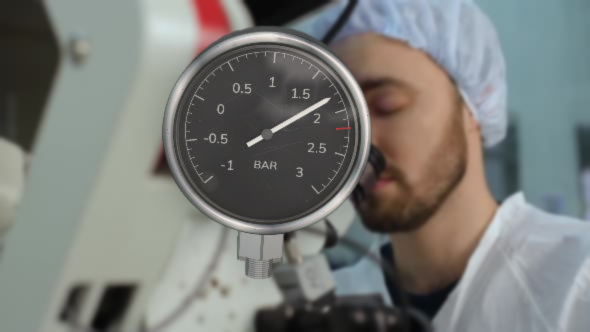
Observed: 1.8 bar
